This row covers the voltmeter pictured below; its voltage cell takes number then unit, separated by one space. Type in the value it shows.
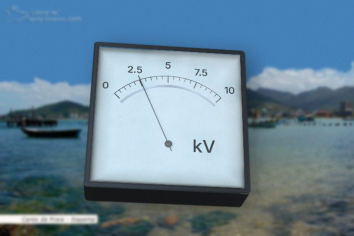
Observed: 2.5 kV
